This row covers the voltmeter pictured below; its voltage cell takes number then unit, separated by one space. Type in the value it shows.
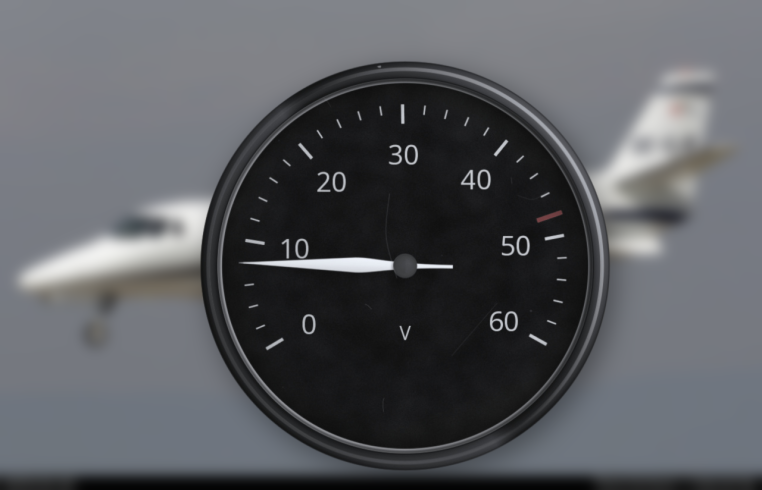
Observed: 8 V
